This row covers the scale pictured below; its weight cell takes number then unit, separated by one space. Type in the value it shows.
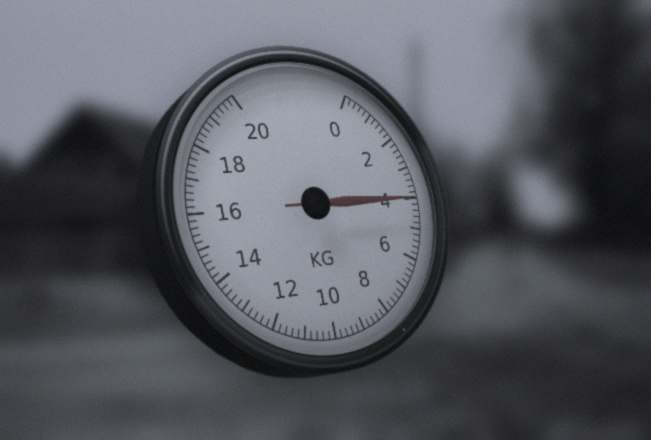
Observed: 4 kg
